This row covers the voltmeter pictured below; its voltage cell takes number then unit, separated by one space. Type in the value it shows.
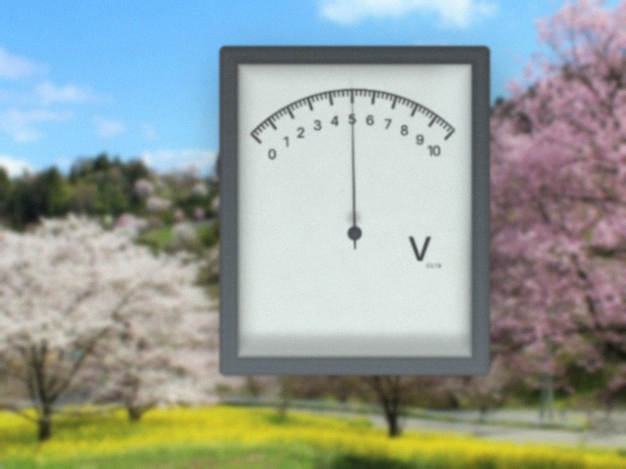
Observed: 5 V
